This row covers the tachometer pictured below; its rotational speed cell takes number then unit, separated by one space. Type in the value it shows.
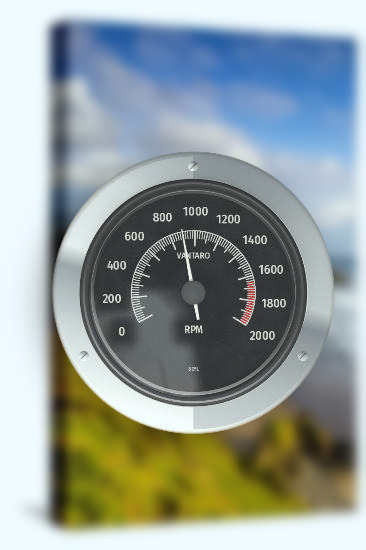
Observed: 900 rpm
